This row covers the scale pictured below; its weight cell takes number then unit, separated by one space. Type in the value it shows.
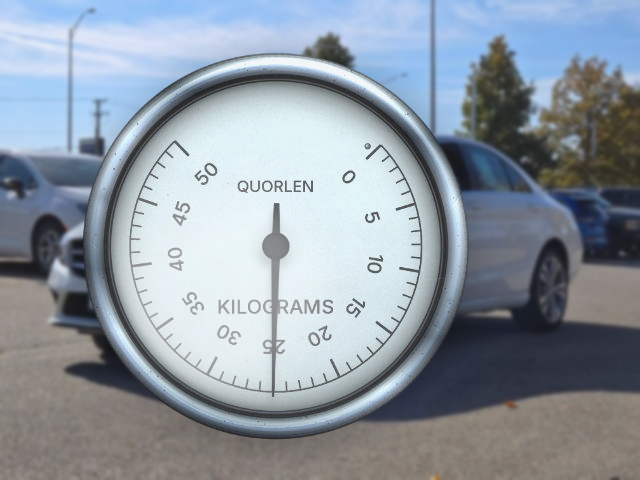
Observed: 25 kg
